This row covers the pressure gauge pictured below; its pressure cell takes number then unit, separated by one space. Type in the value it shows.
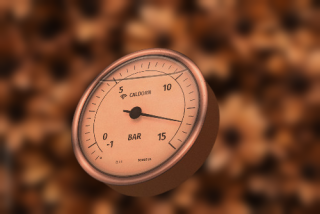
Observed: 13.5 bar
